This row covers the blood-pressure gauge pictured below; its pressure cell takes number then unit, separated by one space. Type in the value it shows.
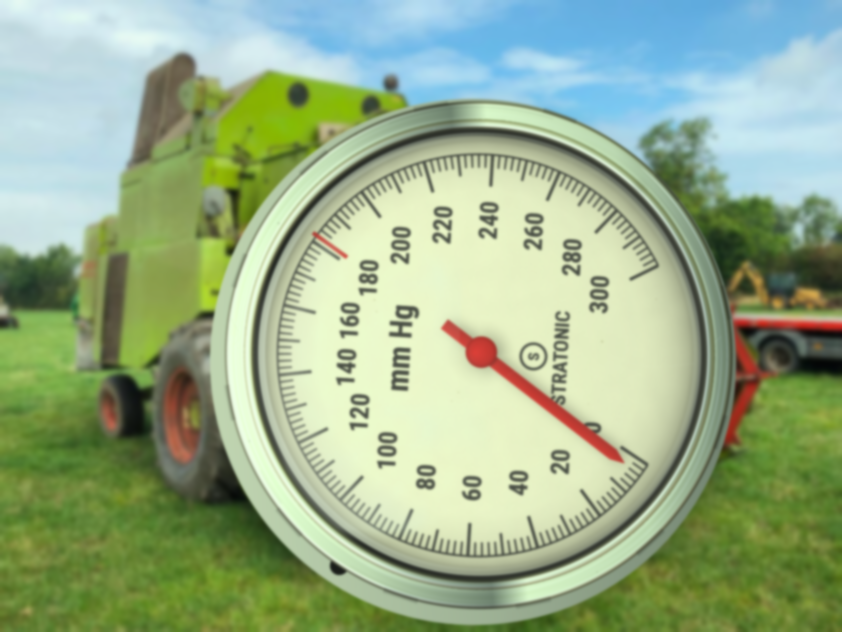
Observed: 4 mmHg
